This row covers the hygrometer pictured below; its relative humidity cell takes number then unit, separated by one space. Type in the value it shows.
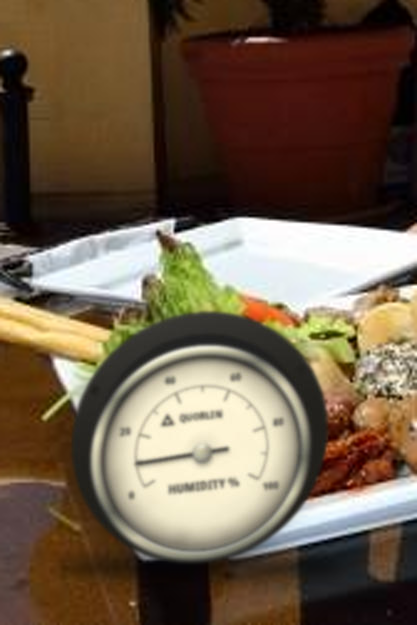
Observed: 10 %
